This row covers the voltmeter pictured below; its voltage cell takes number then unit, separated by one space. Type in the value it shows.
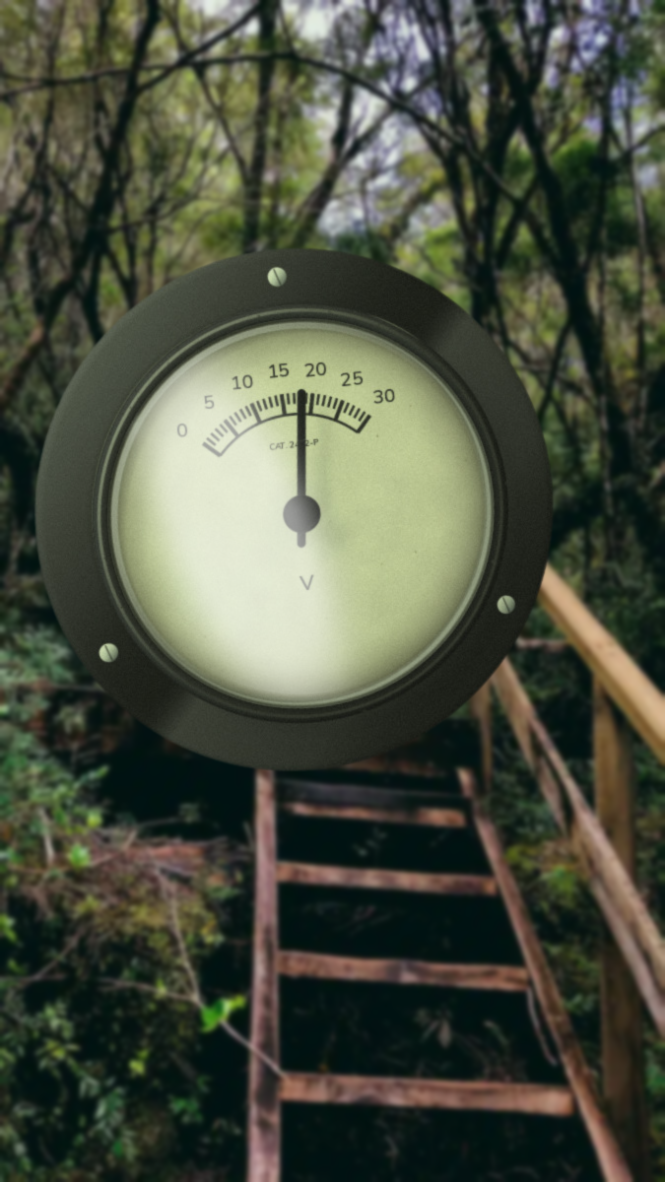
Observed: 18 V
